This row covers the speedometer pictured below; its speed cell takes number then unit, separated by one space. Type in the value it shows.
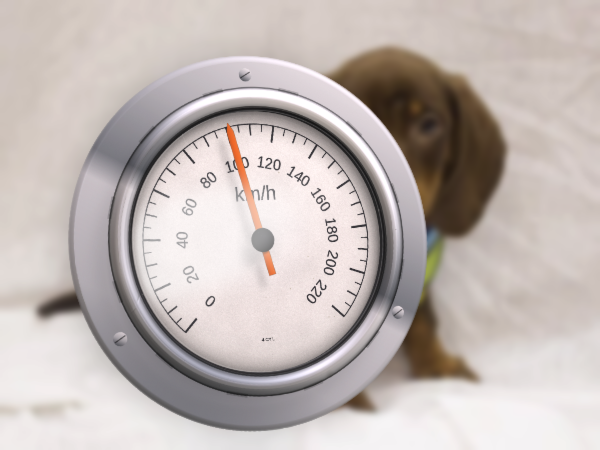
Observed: 100 km/h
